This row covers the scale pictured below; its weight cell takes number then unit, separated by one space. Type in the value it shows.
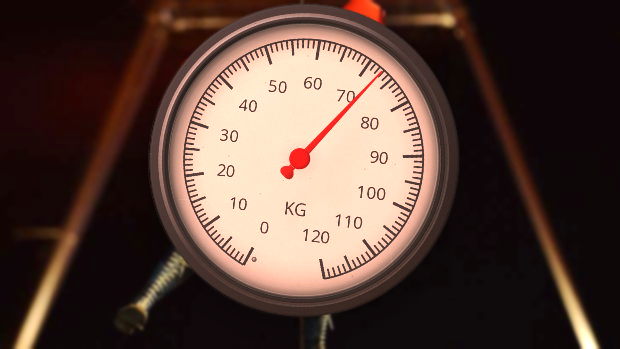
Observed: 73 kg
